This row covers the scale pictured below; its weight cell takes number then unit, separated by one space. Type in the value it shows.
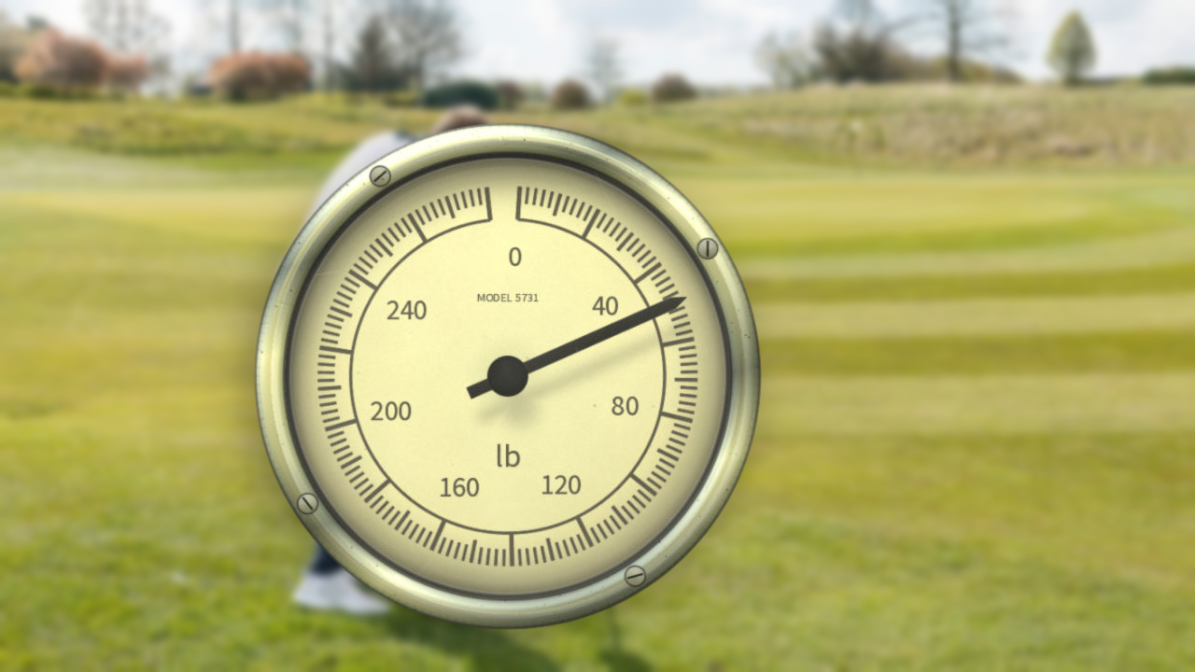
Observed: 50 lb
